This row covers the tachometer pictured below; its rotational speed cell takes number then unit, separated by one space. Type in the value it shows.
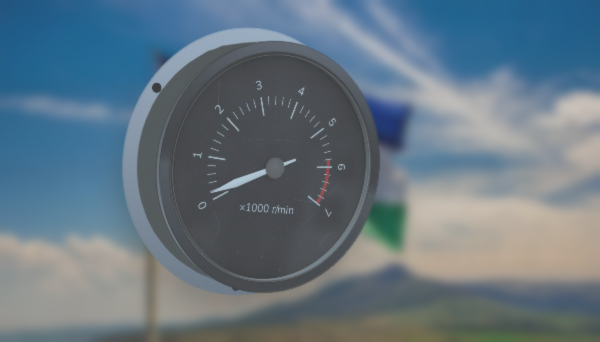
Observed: 200 rpm
